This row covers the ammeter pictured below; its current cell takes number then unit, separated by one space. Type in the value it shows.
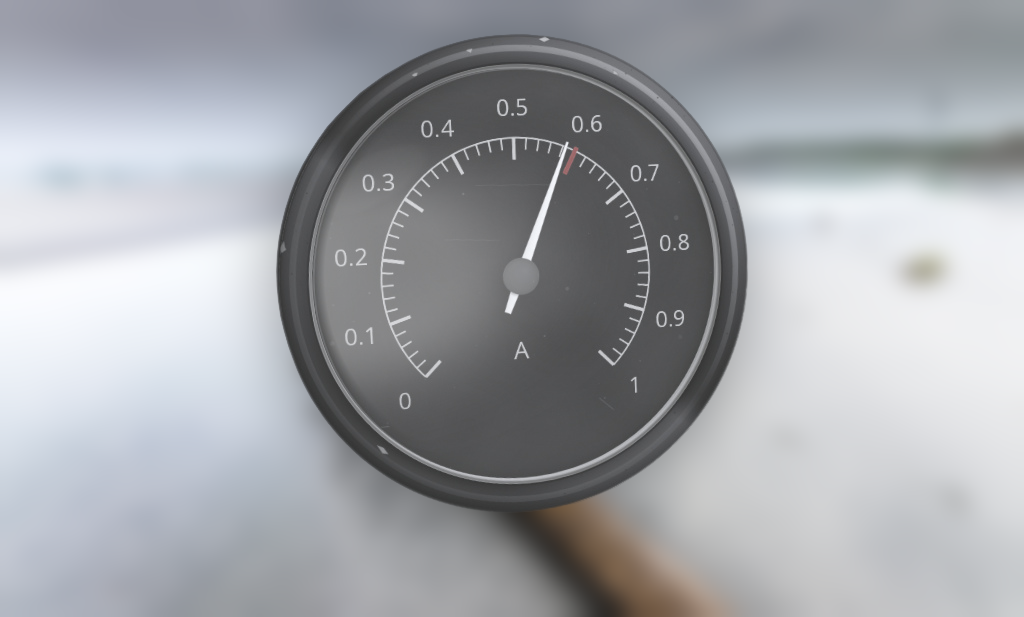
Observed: 0.58 A
